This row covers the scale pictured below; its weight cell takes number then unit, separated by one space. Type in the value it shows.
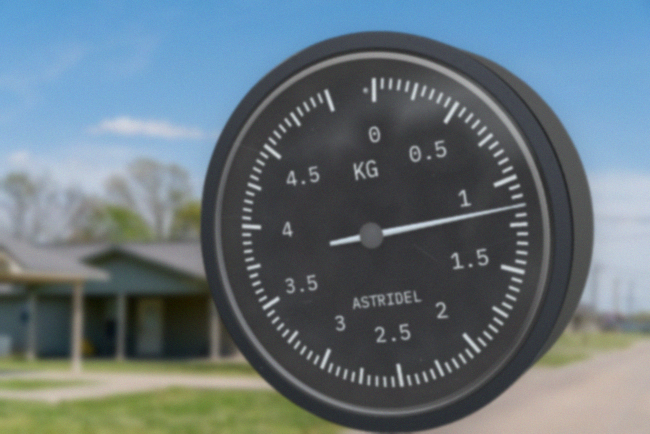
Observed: 1.15 kg
